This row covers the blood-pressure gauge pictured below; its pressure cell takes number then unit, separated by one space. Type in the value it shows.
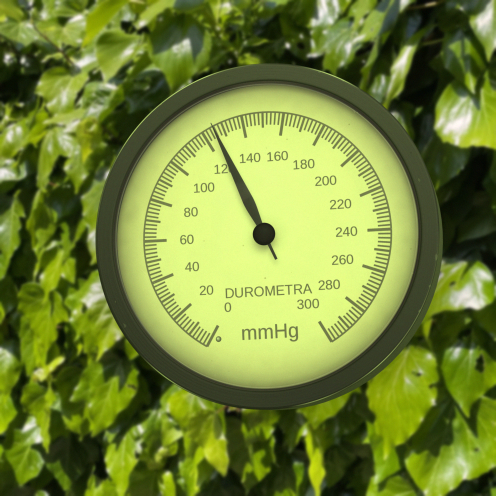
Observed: 126 mmHg
